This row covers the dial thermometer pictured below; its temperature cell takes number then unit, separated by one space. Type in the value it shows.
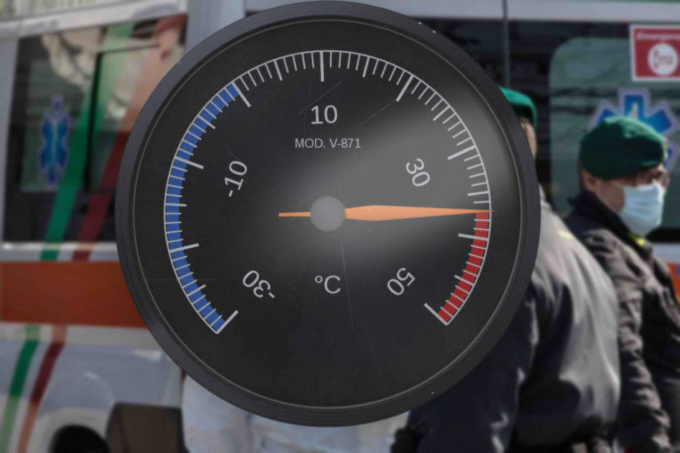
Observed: 37 °C
